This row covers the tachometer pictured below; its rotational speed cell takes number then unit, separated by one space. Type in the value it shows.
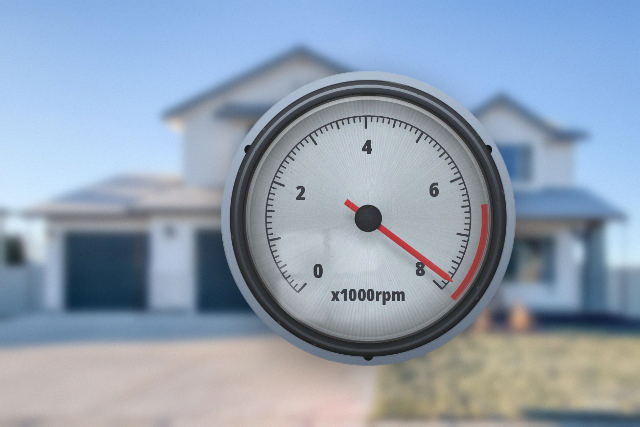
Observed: 7800 rpm
